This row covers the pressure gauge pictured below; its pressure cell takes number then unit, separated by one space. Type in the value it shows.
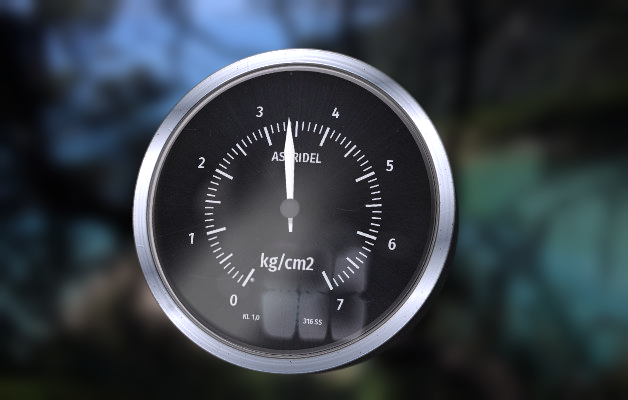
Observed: 3.4 kg/cm²
